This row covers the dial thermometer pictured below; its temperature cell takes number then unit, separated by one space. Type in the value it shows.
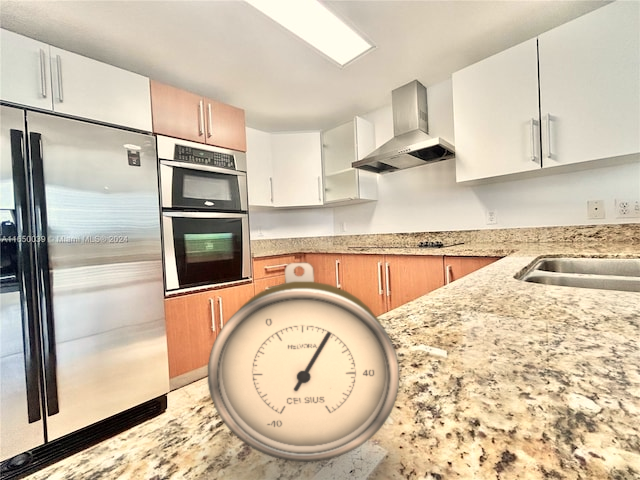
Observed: 20 °C
